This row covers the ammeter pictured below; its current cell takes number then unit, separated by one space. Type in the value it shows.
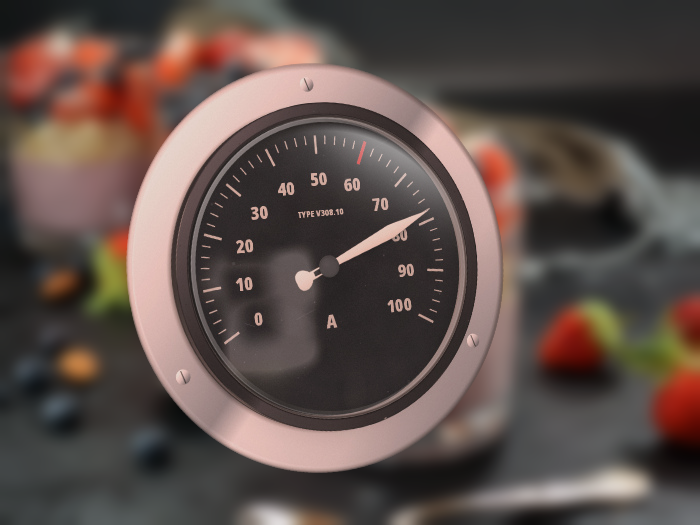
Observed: 78 A
